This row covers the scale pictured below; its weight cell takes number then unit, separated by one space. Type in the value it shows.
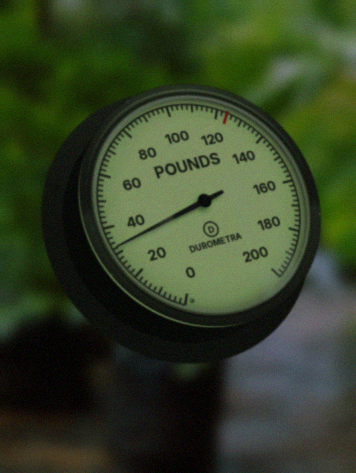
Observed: 32 lb
